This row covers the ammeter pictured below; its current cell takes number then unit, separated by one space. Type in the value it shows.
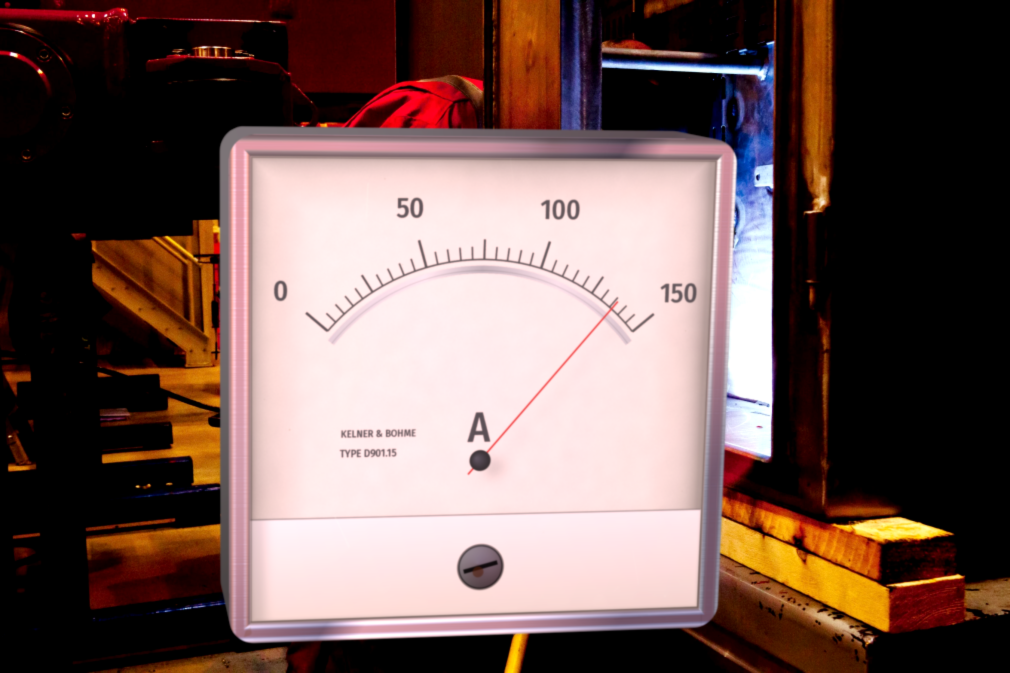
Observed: 135 A
